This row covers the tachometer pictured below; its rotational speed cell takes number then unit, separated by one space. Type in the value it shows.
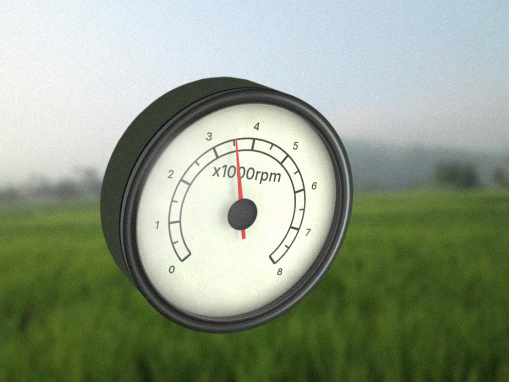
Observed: 3500 rpm
